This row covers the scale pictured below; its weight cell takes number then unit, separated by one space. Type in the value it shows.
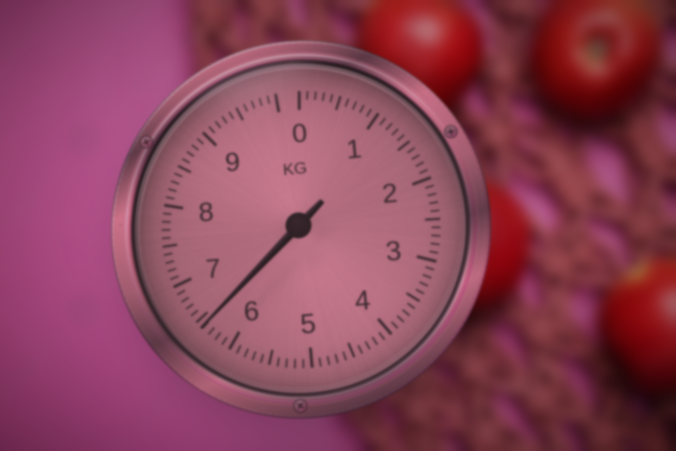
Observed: 6.4 kg
